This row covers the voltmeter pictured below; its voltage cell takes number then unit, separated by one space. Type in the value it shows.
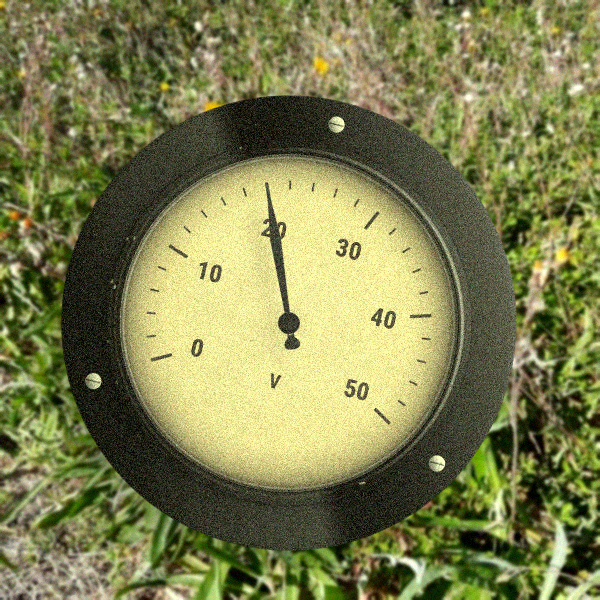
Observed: 20 V
